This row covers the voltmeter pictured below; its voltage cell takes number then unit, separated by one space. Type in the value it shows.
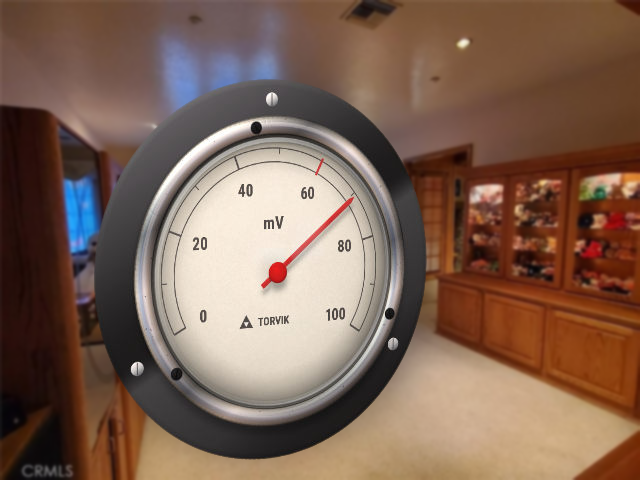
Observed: 70 mV
